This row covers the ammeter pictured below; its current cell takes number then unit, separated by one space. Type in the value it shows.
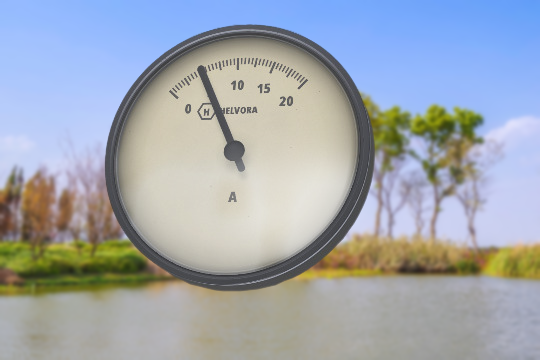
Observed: 5 A
